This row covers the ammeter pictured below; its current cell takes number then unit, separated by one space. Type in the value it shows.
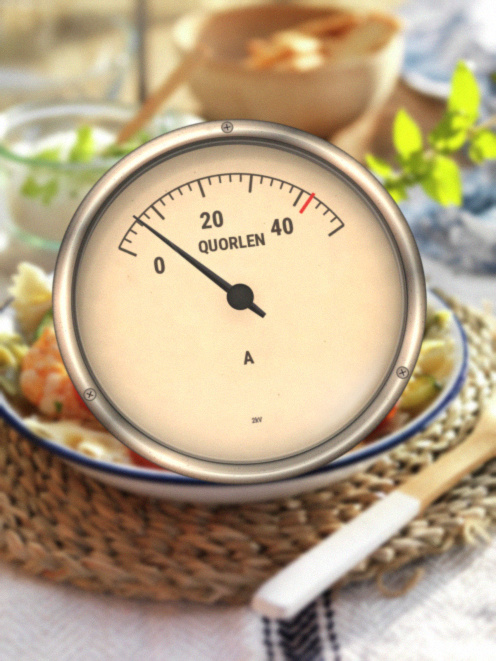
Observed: 6 A
